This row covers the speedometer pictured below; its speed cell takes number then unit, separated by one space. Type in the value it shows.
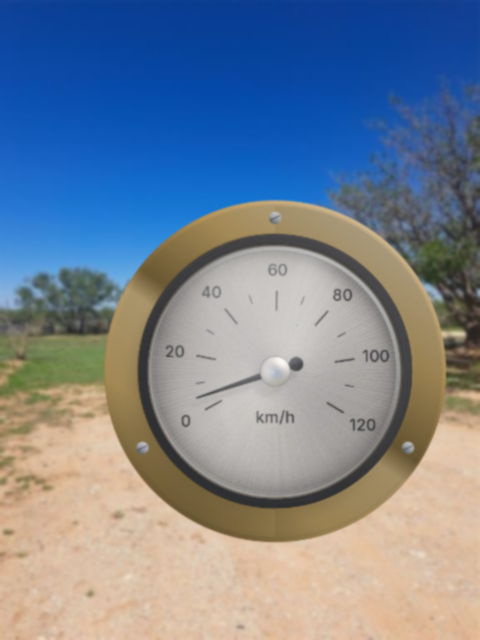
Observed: 5 km/h
